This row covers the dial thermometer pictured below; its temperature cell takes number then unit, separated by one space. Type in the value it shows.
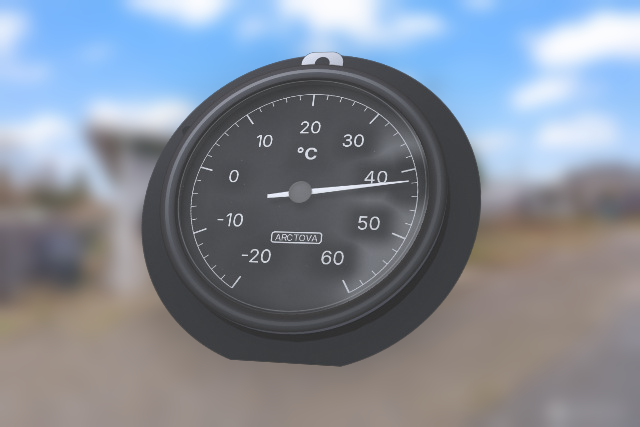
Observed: 42 °C
